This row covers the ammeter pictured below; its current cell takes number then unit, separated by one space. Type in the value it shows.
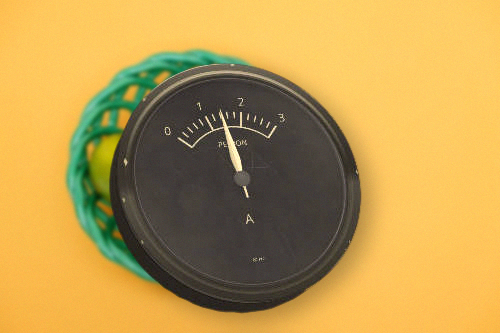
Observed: 1.4 A
